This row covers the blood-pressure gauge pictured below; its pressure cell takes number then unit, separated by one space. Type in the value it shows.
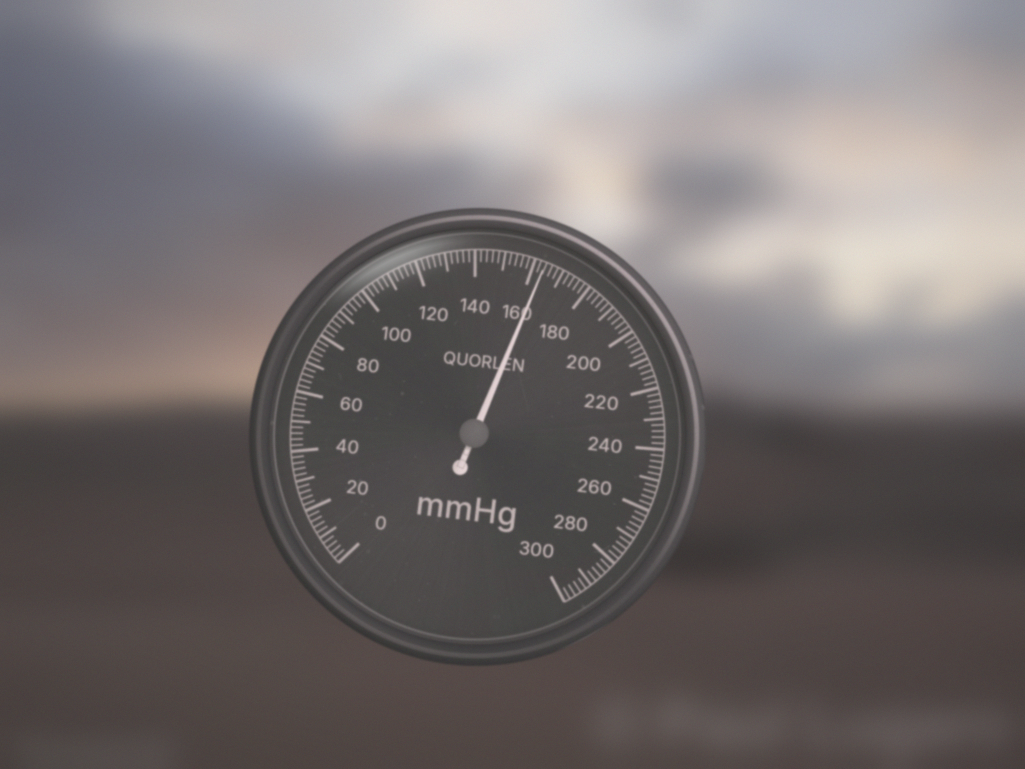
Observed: 164 mmHg
